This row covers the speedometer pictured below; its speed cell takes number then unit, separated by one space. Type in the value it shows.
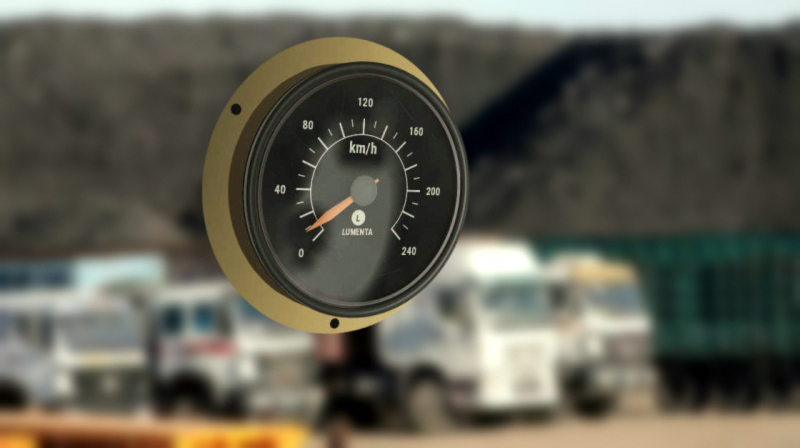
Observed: 10 km/h
